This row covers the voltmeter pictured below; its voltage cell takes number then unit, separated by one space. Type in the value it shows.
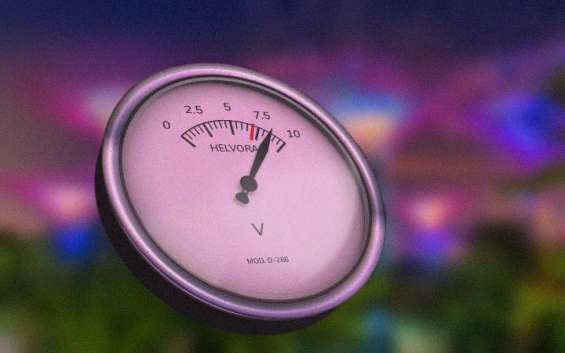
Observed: 8.5 V
